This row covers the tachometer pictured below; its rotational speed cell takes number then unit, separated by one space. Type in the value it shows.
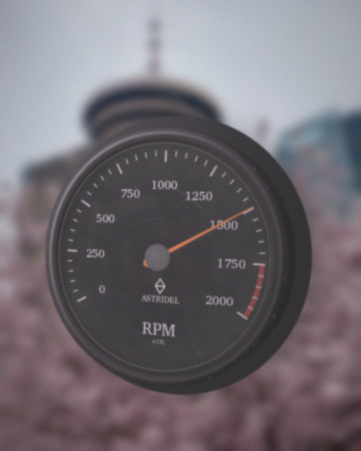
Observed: 1500 rpm
